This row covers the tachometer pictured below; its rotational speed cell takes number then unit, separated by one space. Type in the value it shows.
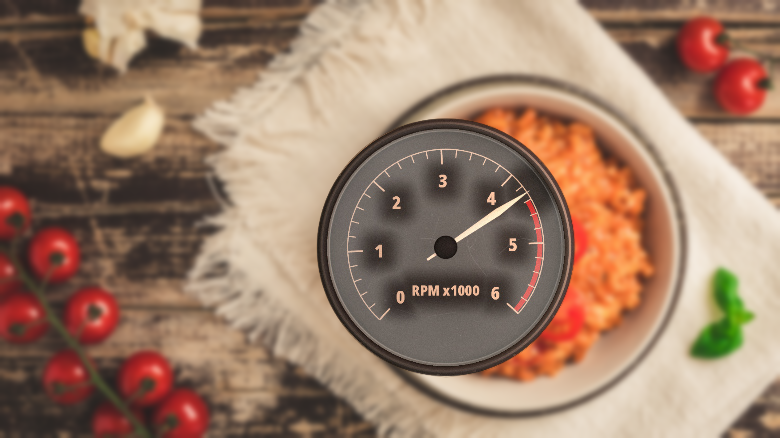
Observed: 4300 rpm
